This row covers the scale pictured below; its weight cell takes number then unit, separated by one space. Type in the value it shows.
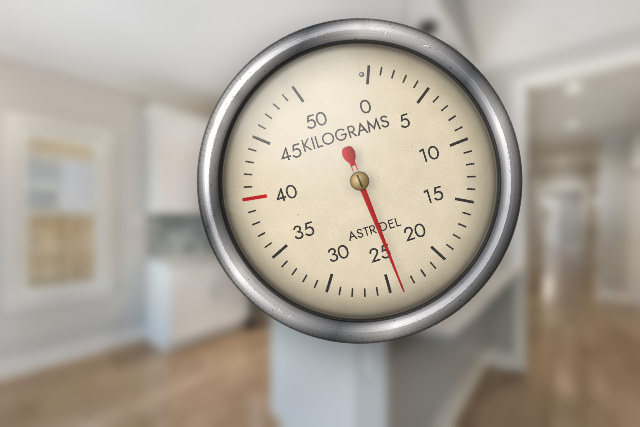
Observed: 24 kg
